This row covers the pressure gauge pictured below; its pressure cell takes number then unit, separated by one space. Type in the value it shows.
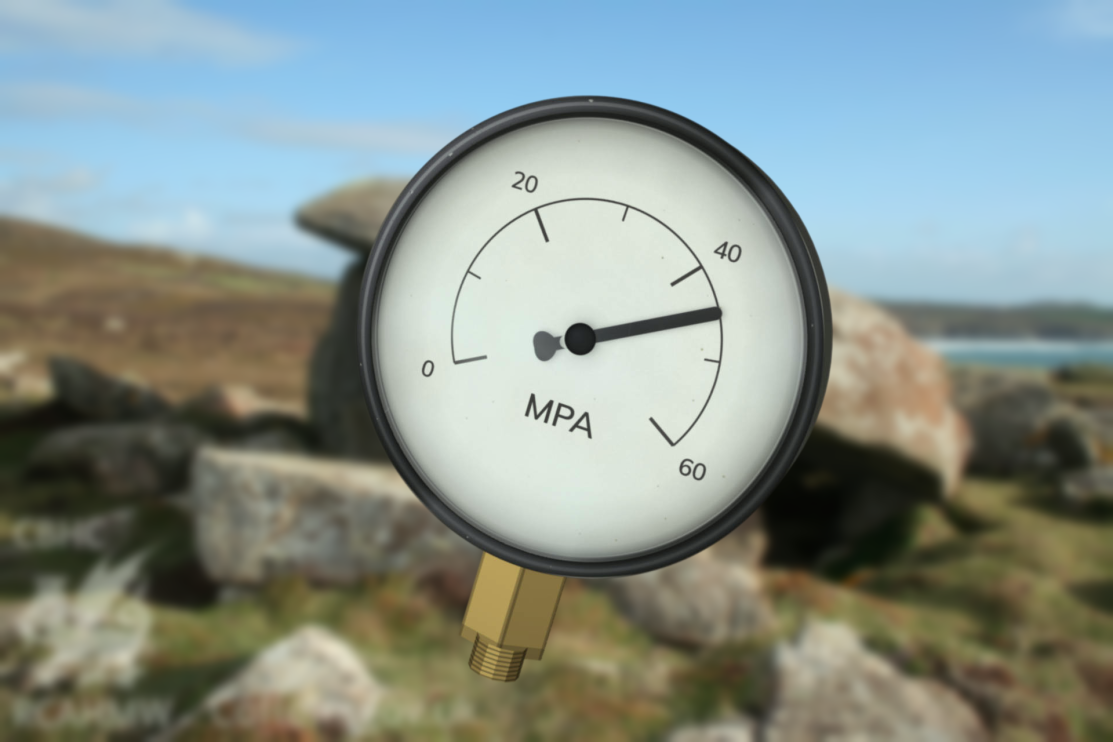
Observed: 45 MPa
